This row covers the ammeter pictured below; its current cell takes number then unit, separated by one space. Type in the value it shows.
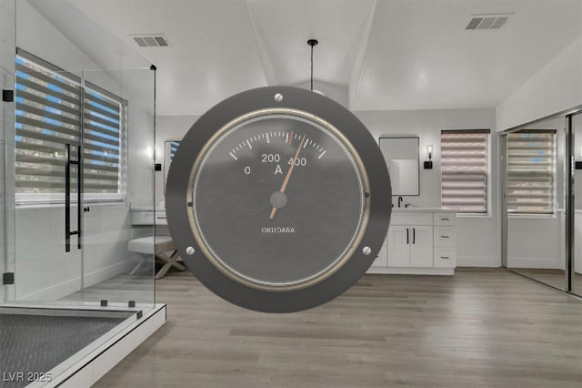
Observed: 380 A
